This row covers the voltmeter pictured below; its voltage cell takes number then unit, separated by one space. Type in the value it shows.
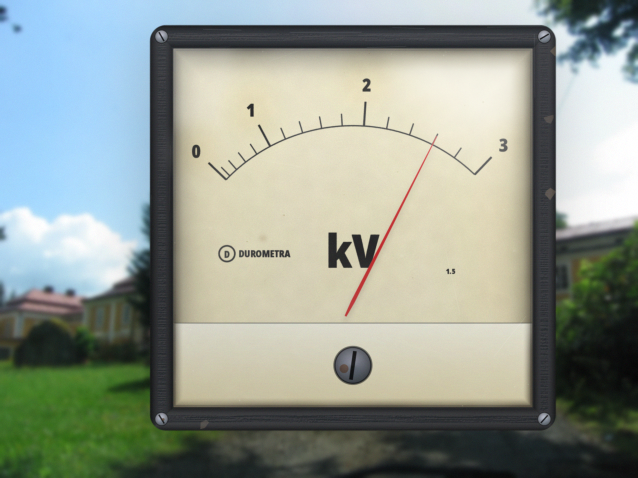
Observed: 2.6 kV
